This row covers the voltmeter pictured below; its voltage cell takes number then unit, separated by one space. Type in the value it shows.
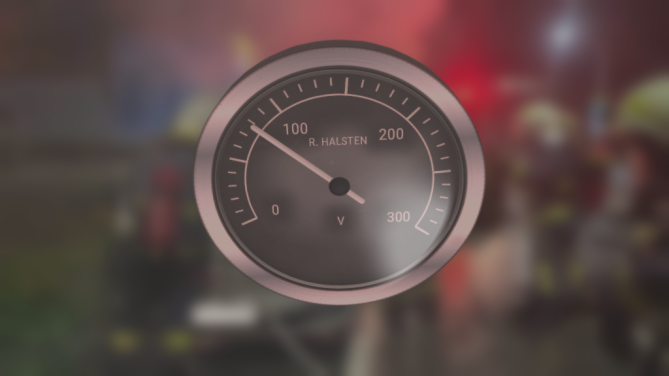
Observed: 80 V
